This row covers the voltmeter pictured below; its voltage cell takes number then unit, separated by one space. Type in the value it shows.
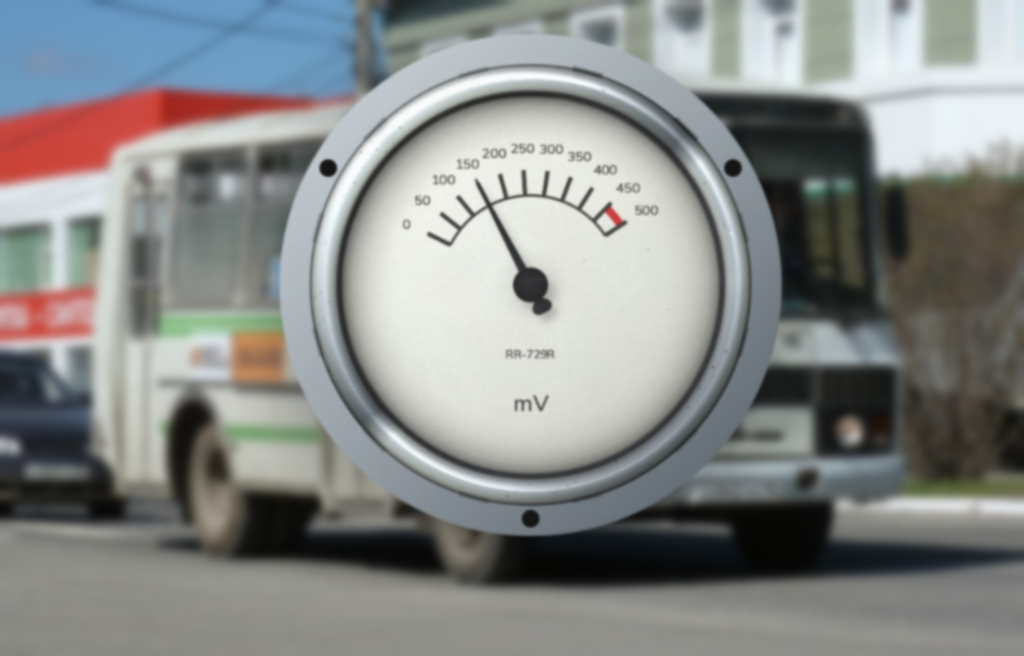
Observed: 150 mV
